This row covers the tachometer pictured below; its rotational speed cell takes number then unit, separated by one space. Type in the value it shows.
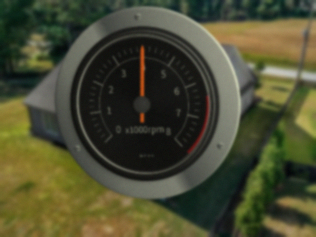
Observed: 4000 rpm
